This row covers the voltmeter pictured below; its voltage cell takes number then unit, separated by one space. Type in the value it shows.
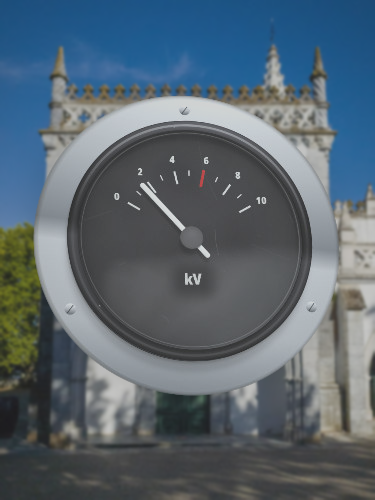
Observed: 1.5 kV
